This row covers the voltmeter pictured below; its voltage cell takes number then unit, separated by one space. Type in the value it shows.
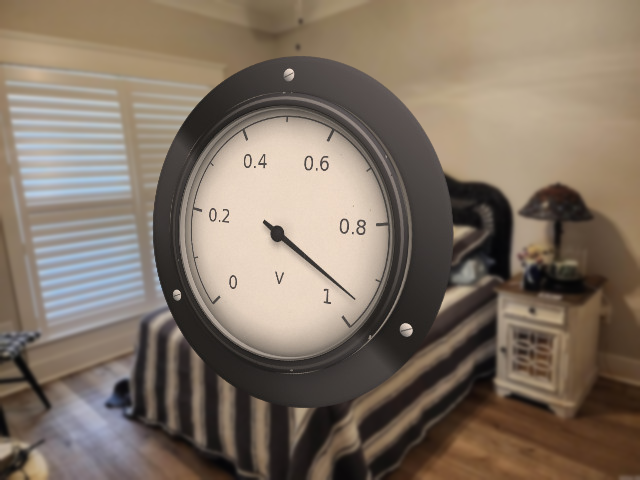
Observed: 0.95 V
